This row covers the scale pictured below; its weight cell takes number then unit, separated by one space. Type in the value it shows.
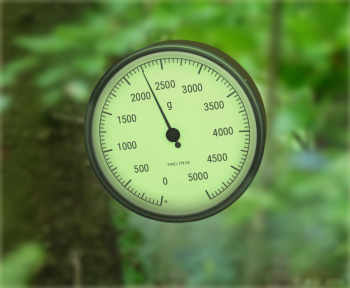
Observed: 2250 g
